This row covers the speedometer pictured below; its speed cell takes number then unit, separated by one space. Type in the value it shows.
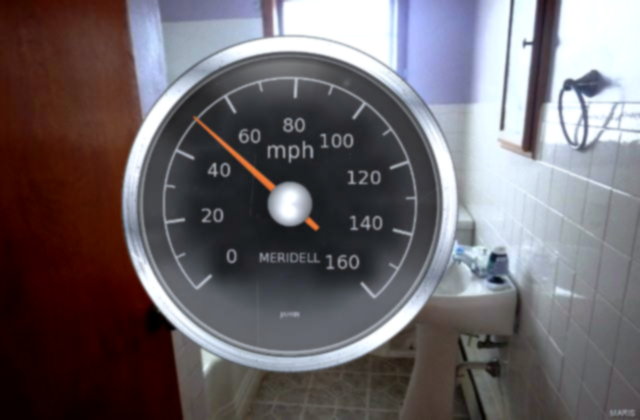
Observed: 50 mph
